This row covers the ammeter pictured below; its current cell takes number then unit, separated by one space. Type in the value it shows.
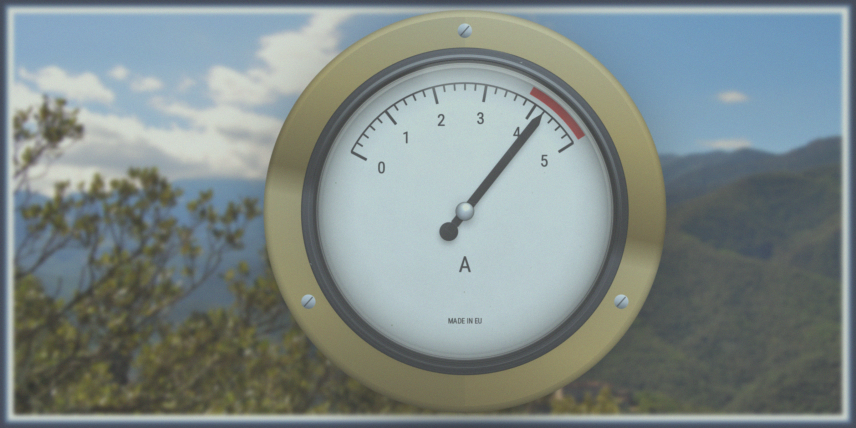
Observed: 4.2 A
